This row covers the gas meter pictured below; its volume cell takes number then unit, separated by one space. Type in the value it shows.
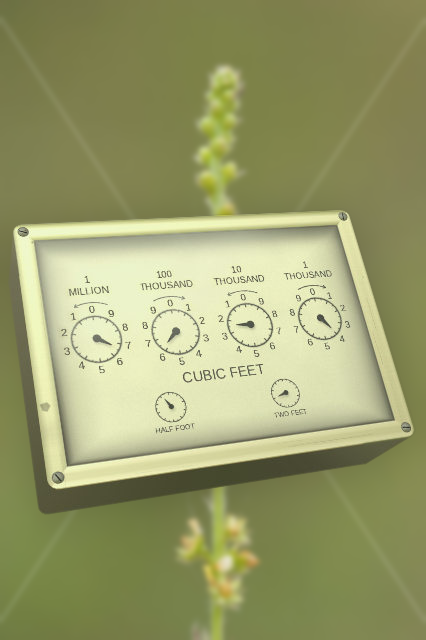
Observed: 662400 ft³
